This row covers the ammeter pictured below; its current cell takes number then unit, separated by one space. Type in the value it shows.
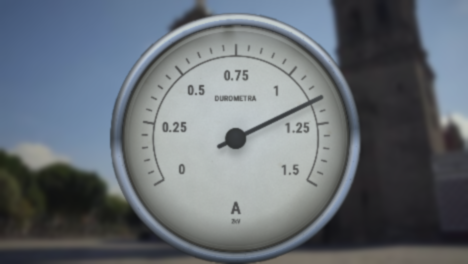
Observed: 1.15 A
